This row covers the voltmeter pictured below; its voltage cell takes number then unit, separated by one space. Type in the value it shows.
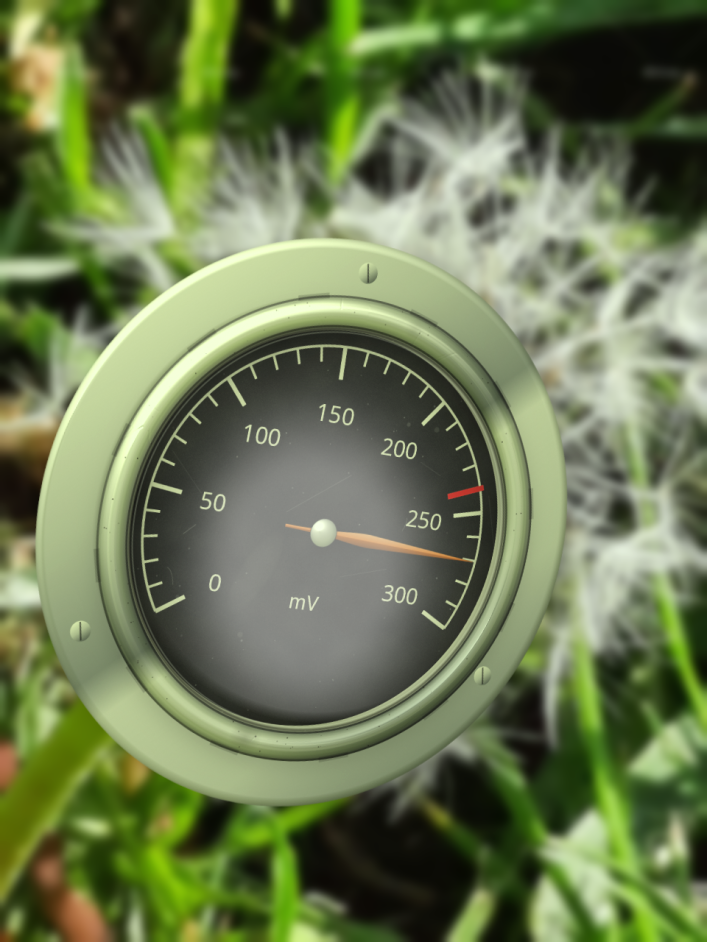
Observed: 270 mV
